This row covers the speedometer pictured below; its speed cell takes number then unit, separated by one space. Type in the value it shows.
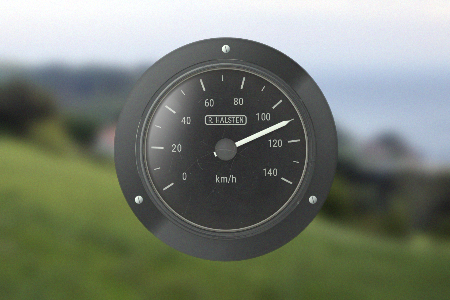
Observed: 110 km/h
